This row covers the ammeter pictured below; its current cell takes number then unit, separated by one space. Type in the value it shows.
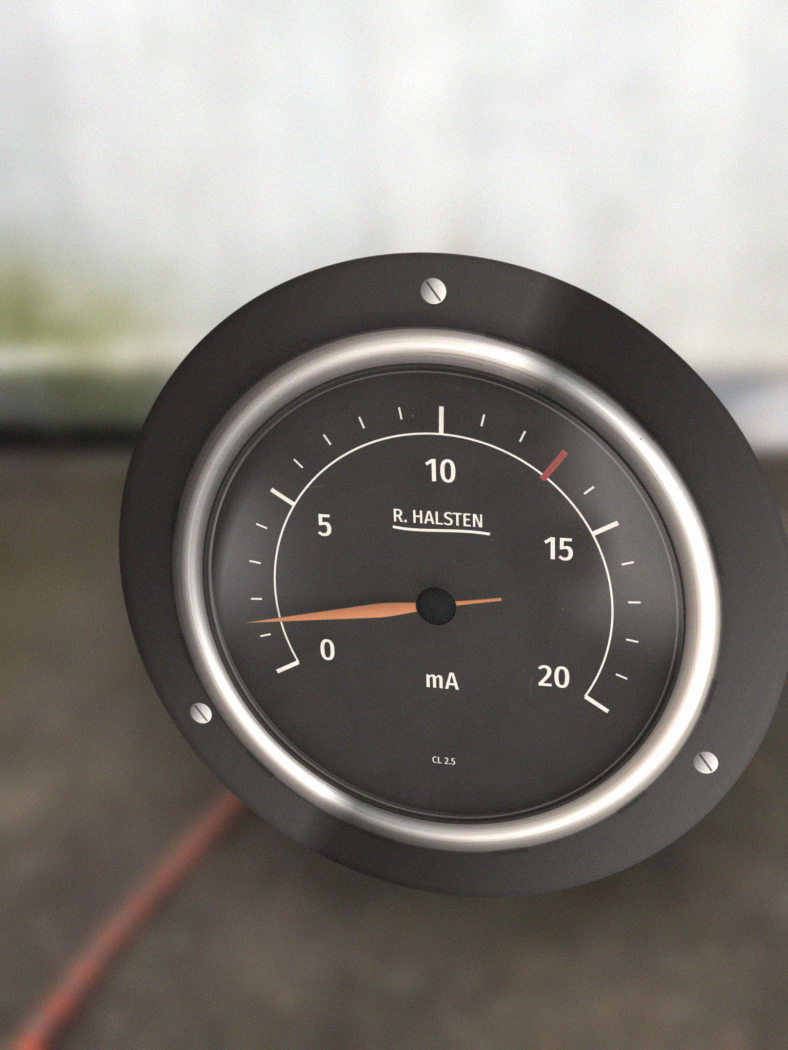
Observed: 1.5 mA
